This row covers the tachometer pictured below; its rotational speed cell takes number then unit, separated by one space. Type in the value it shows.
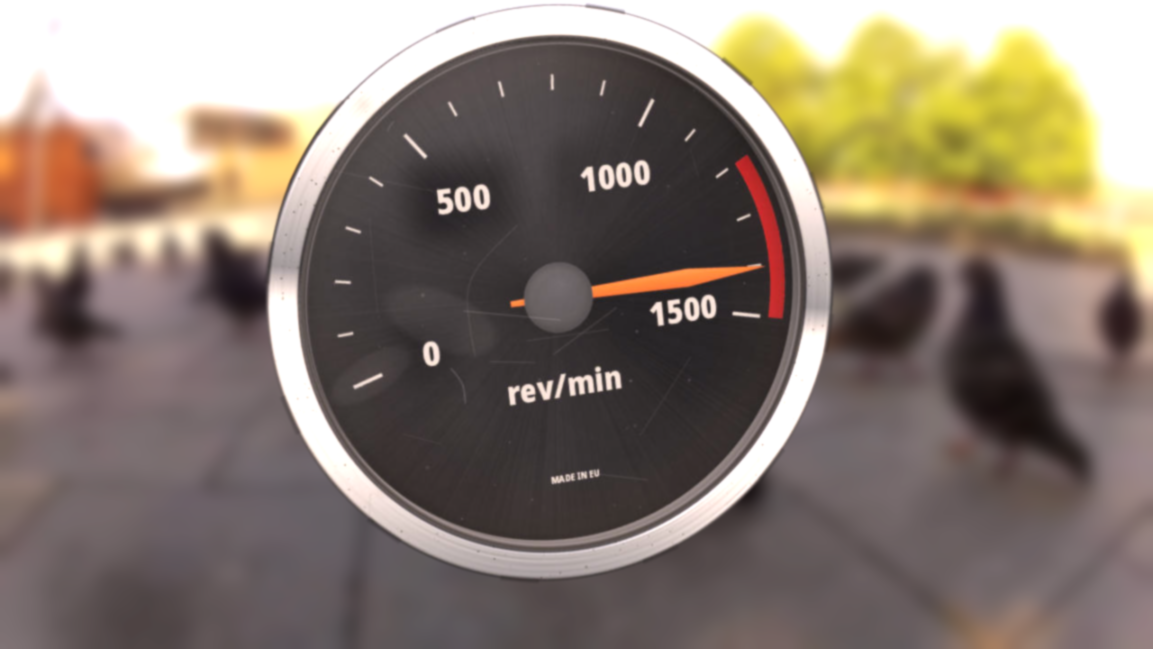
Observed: 1400 rpm
